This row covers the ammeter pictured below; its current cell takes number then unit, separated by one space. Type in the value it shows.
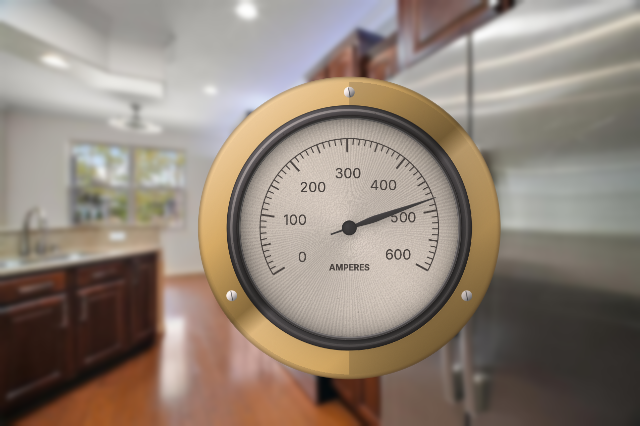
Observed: 480 A
